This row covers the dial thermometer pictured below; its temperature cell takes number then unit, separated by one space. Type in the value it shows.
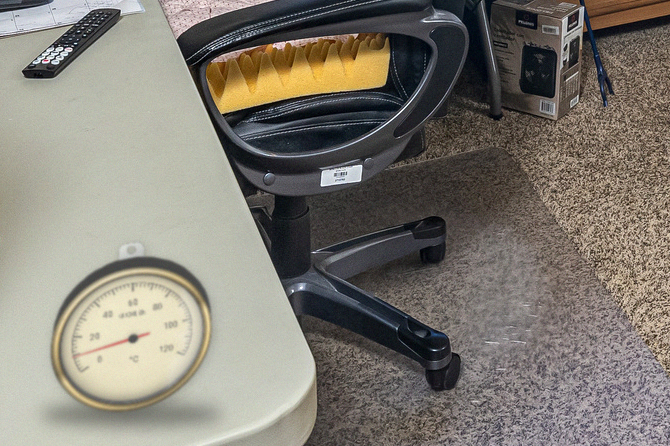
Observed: 10 °C
